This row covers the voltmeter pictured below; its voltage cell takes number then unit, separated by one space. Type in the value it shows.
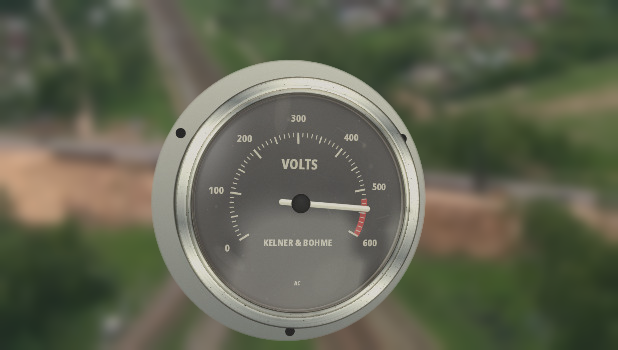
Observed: 540 V
